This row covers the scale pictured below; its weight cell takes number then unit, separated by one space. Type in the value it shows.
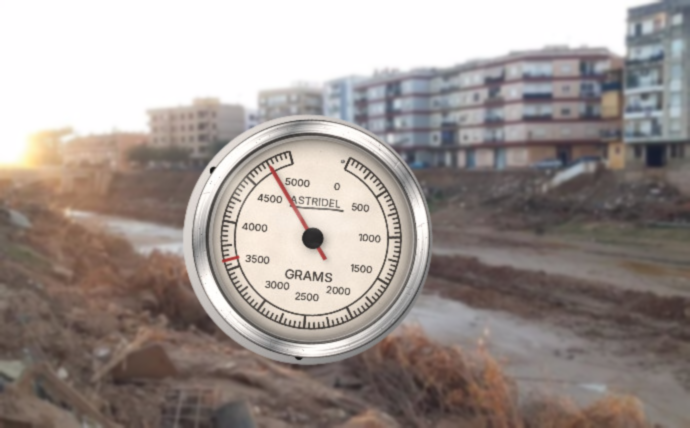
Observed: 4750 g
